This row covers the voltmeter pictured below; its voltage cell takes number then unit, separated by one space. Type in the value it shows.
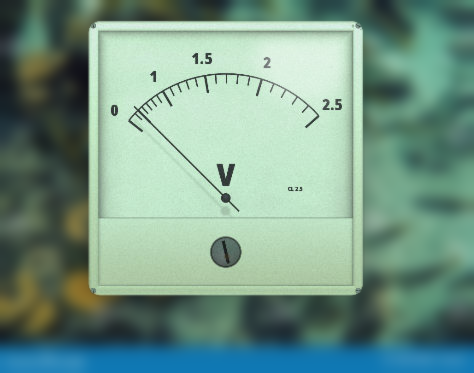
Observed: 0.5 V
